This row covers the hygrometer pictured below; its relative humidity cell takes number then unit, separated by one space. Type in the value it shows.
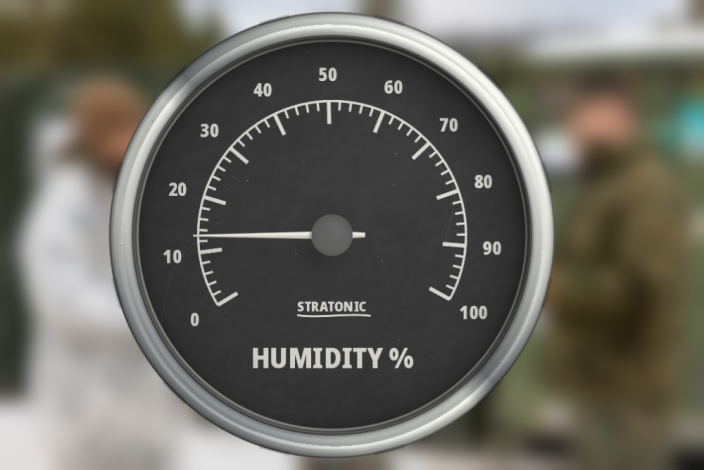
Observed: 13 %
